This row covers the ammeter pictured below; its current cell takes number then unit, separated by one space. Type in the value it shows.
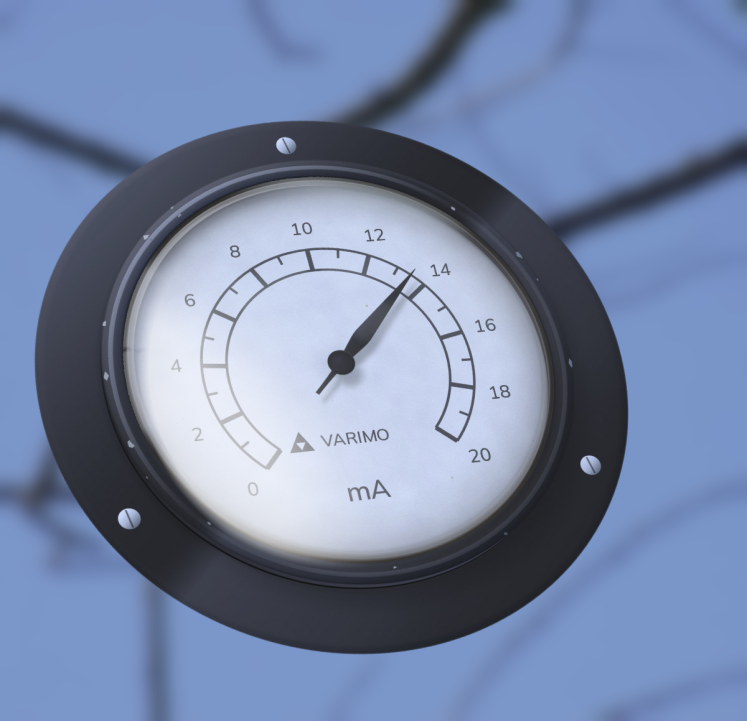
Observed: 13.5 mA
